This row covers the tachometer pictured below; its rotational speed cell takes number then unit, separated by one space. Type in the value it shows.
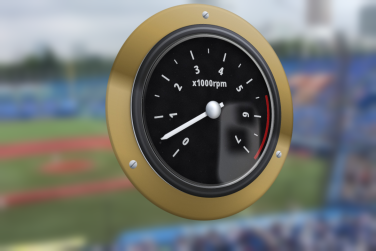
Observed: 500 rpm
